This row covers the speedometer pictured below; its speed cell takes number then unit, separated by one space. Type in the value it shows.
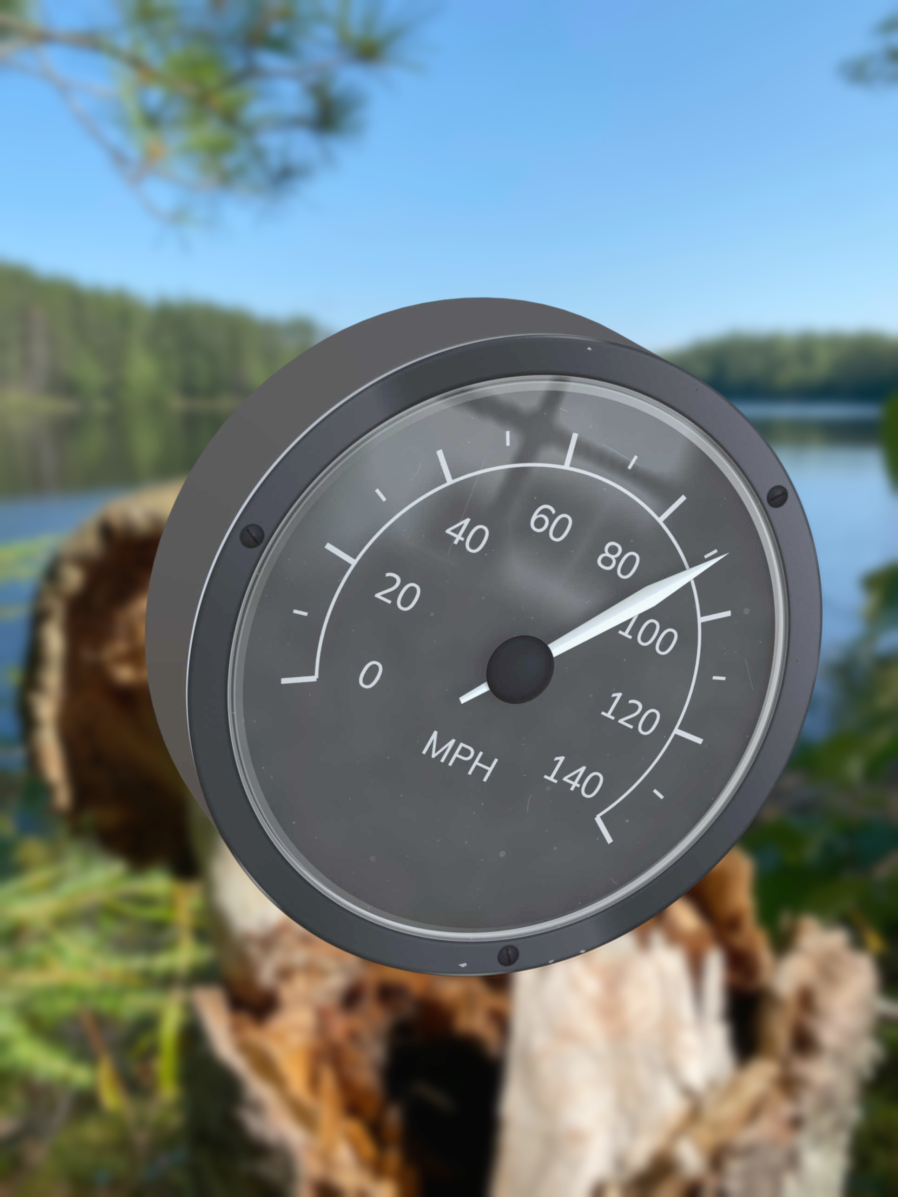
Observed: 90 mph
